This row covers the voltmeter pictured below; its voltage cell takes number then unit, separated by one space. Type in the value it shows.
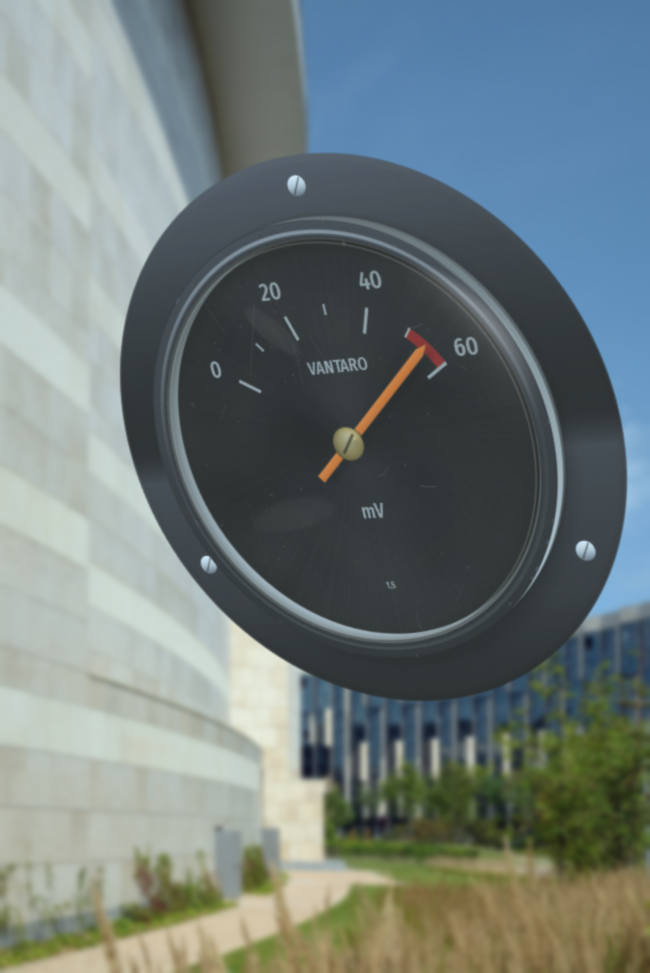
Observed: 55 mV
